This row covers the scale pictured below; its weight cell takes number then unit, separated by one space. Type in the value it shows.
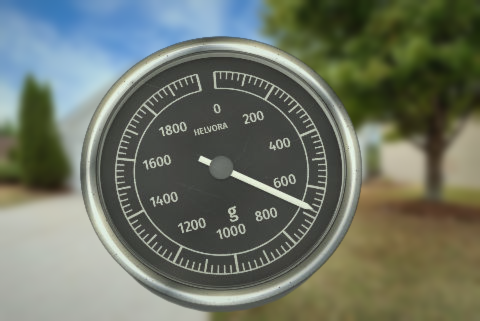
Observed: 680 g
